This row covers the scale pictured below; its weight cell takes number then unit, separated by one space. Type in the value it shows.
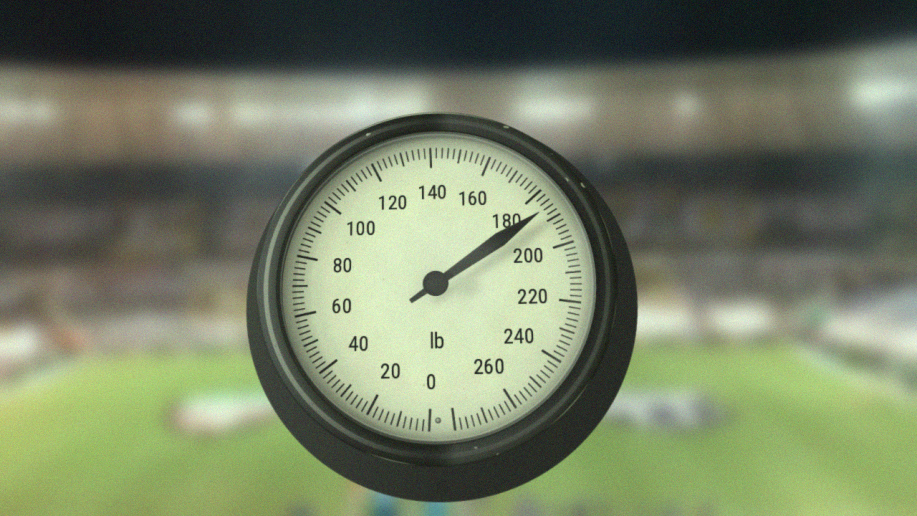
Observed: 186 lb
